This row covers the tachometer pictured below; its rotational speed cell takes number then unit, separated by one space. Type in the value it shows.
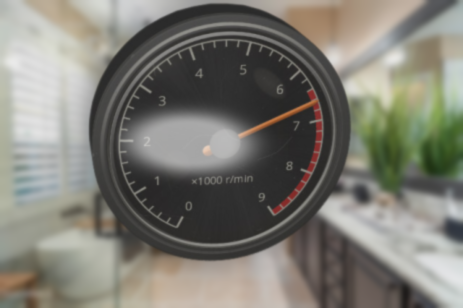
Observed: 6600 rpm
